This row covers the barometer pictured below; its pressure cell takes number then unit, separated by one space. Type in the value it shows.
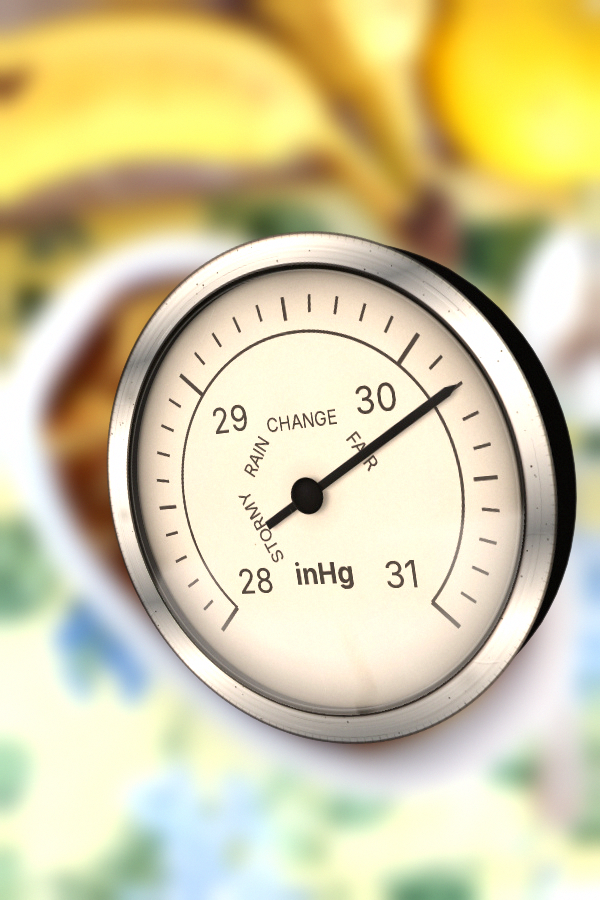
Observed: 30.2 inHg
